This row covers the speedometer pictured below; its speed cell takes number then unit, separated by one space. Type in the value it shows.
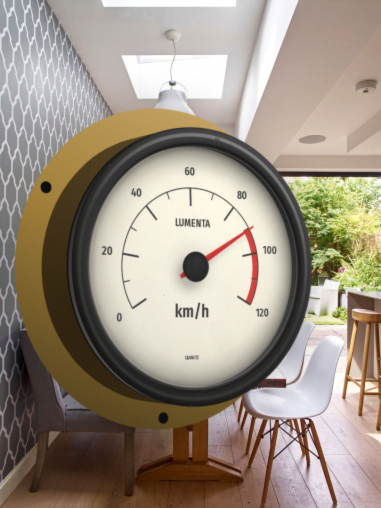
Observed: 90 km/h
